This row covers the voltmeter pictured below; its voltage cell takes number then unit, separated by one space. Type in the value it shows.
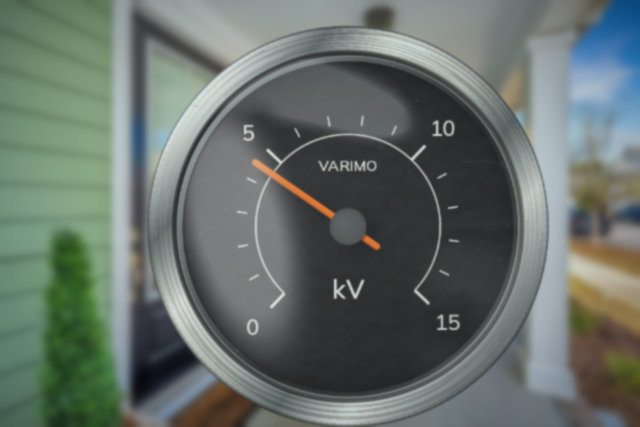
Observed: 4.5 kV
